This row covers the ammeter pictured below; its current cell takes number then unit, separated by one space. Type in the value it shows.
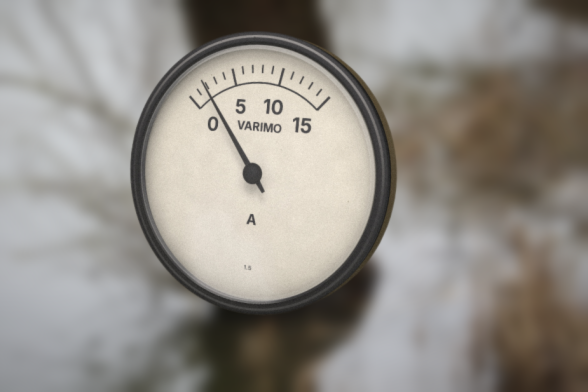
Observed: 2 A
